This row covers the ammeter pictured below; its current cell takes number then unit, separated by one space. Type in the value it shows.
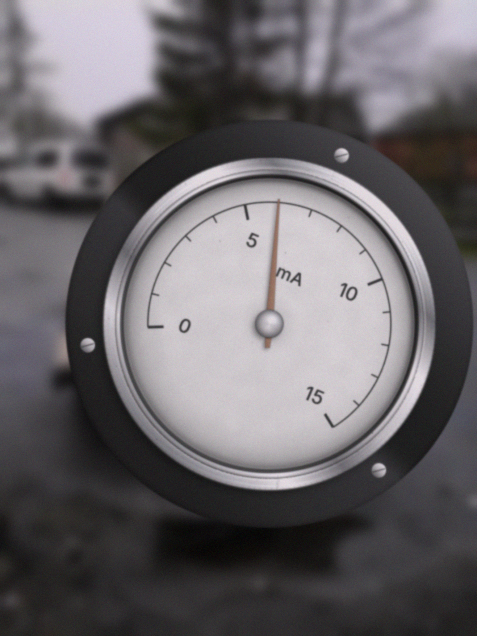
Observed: 6 mA
